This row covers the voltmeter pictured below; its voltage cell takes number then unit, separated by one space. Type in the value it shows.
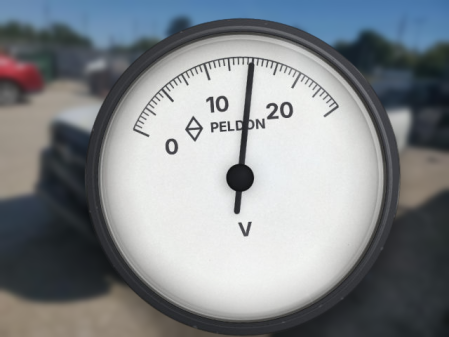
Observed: 15 V
